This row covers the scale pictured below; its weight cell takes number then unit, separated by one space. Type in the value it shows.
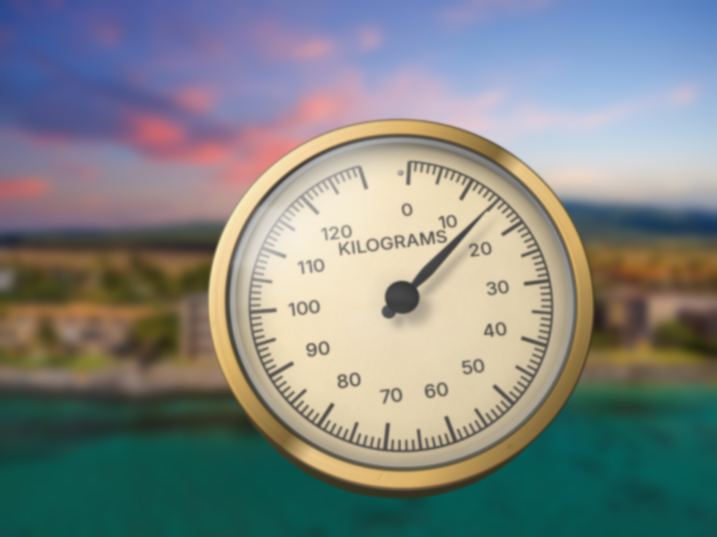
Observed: 15 kg
